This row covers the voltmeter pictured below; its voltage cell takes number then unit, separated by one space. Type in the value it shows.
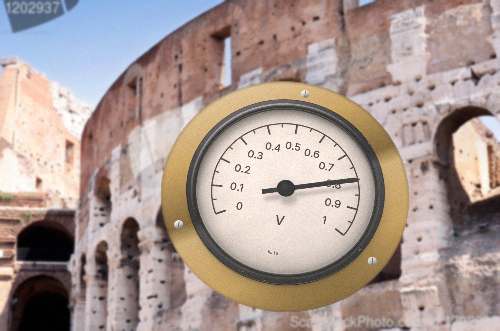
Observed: 0.8 V
